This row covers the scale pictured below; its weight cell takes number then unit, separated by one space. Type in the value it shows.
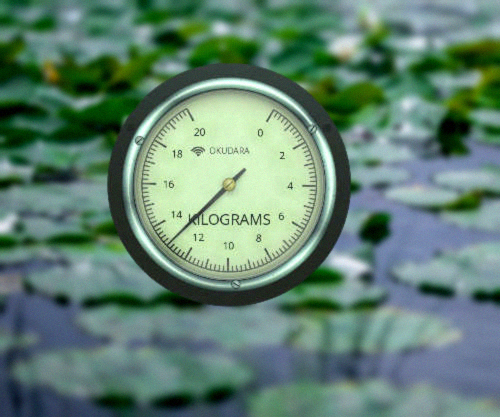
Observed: 13 kg
